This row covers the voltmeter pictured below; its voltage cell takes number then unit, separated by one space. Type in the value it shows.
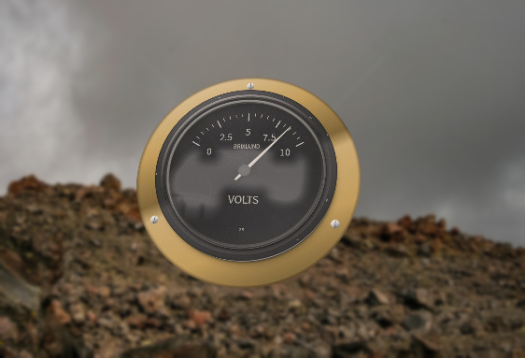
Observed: 8.5 V
